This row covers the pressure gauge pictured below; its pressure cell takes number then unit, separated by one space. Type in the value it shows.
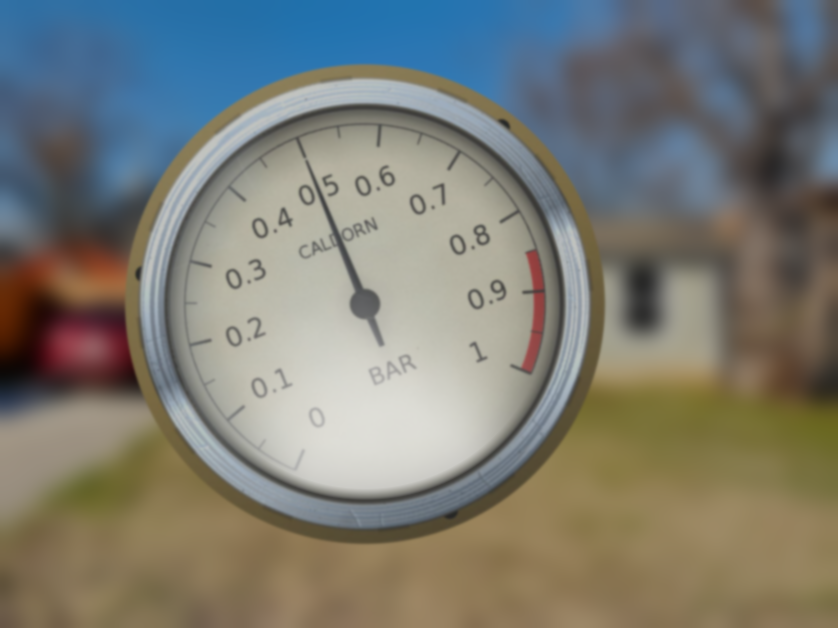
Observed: 0.5 bar
